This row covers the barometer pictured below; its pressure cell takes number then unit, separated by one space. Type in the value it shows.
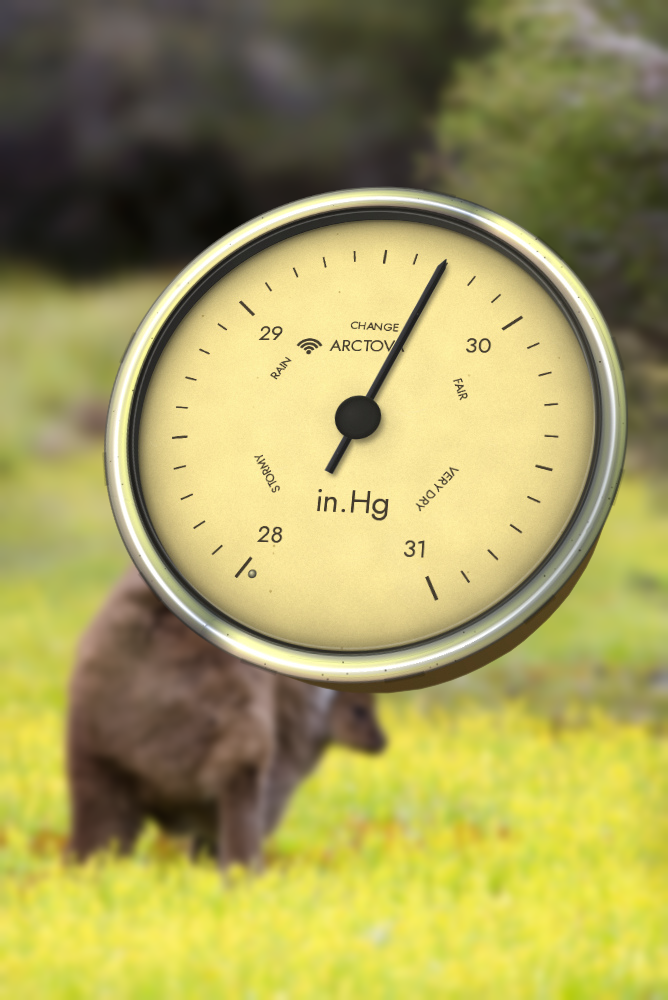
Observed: 29.7 inHg
